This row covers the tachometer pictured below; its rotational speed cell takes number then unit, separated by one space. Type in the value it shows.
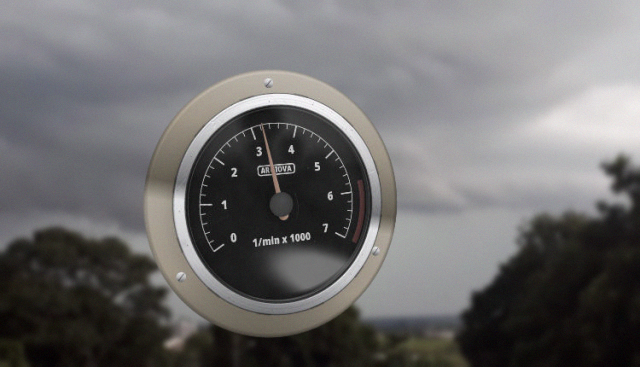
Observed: 3200 rpm
